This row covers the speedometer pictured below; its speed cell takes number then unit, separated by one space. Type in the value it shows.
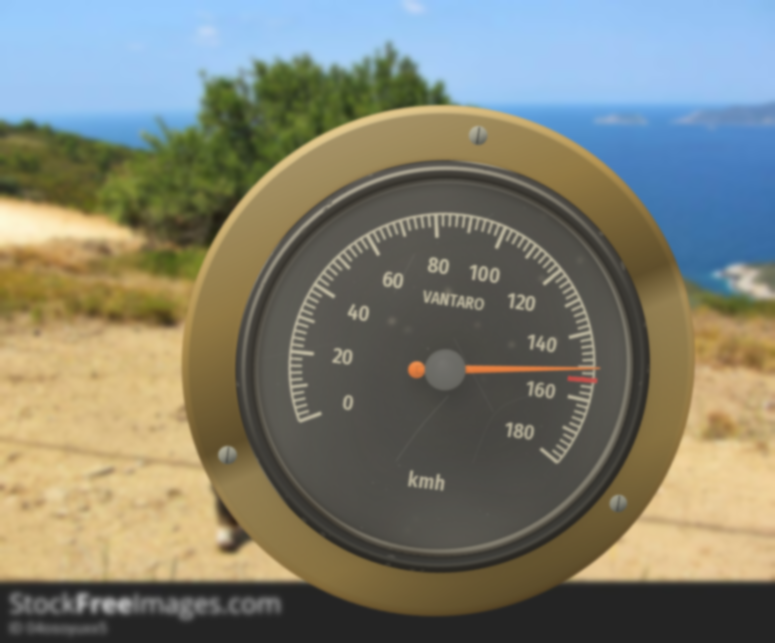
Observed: 150 km/h
